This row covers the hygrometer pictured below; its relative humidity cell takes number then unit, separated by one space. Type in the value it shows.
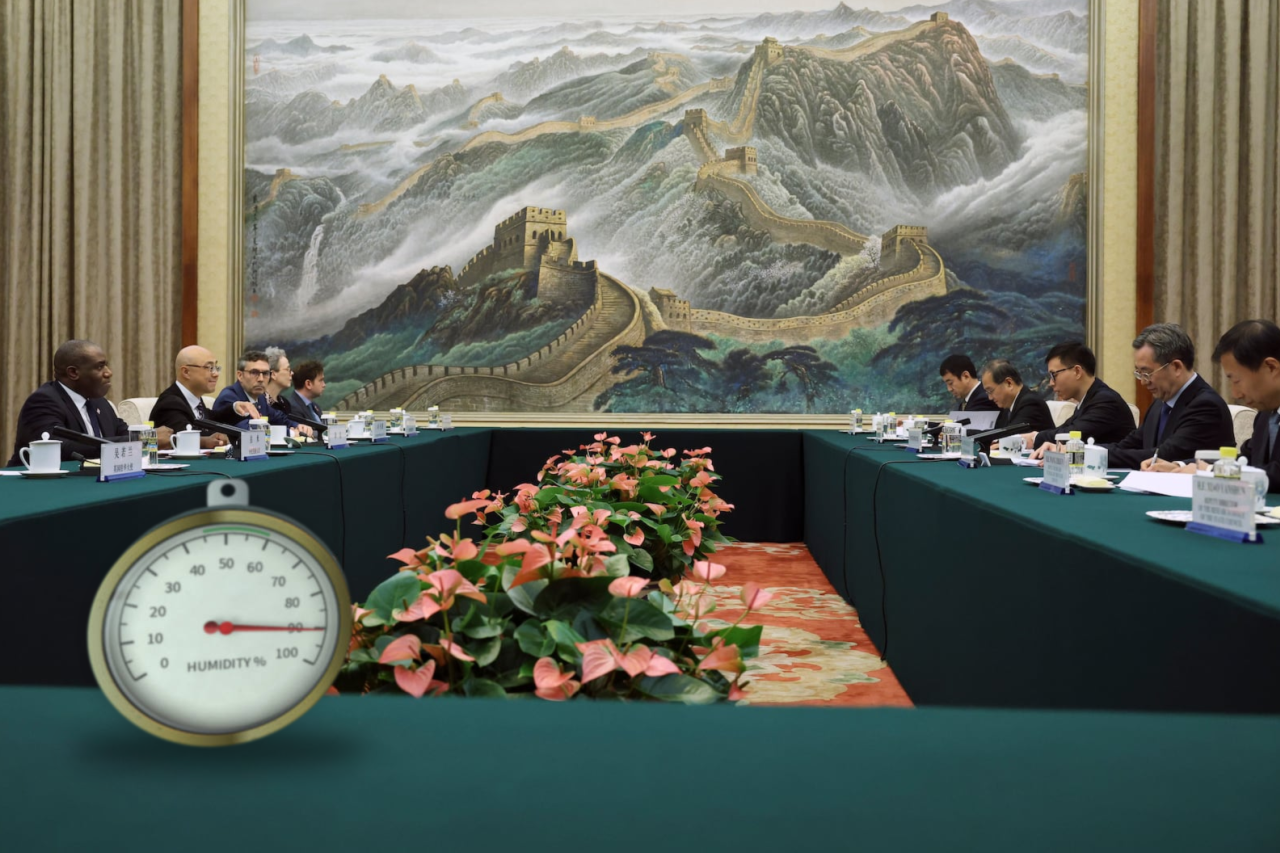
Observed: 90 %
